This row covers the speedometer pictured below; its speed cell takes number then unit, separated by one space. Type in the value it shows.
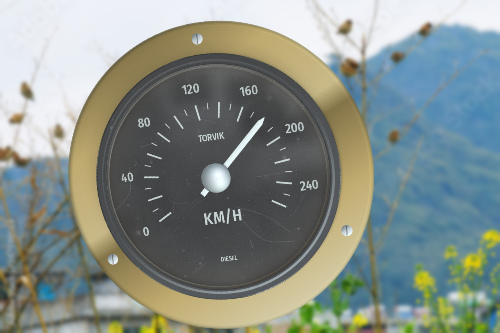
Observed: 180 km/h
